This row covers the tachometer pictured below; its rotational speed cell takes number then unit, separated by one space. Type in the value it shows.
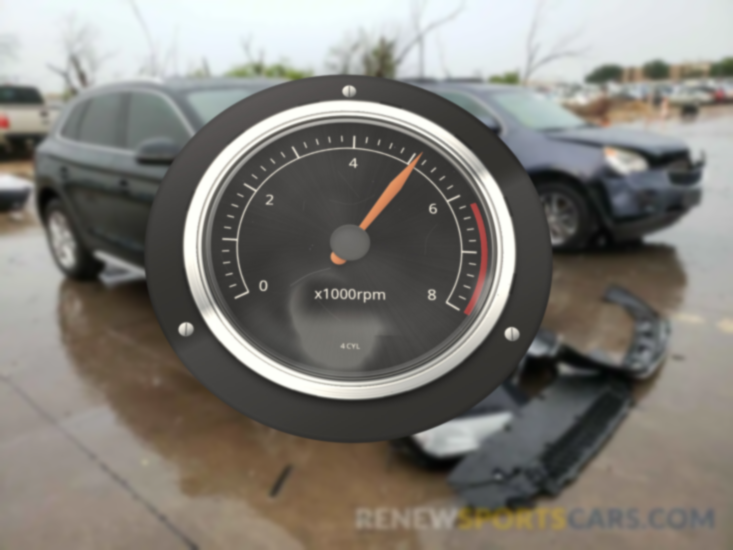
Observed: 5100 rpm
